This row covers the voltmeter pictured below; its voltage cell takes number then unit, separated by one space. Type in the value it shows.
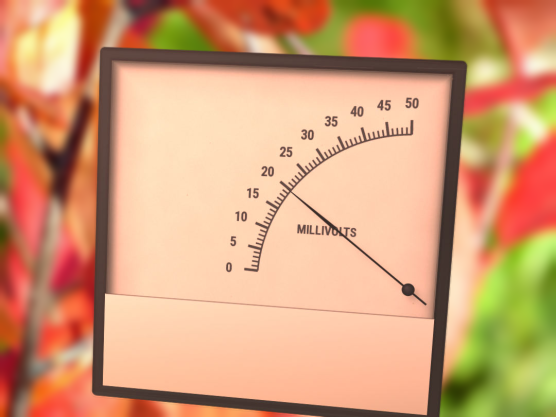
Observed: 20 mV
